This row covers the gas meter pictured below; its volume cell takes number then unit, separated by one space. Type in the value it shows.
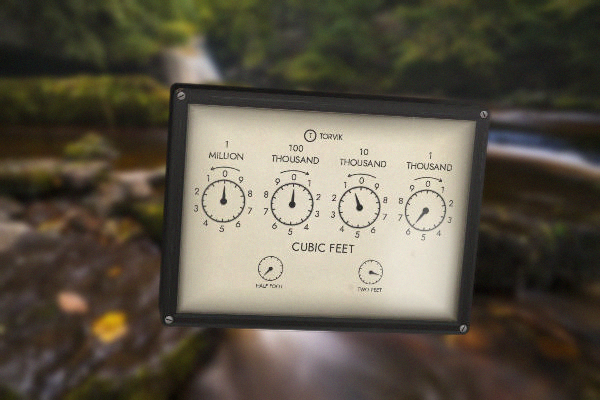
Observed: 600 ft³
